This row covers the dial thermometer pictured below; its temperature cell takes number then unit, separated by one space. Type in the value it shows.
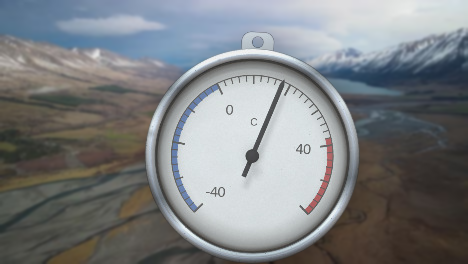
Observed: 18 °C
